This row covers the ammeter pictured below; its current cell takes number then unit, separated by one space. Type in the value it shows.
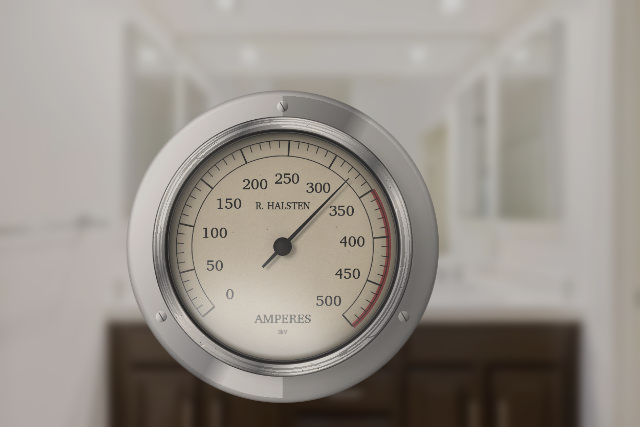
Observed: 325 A
